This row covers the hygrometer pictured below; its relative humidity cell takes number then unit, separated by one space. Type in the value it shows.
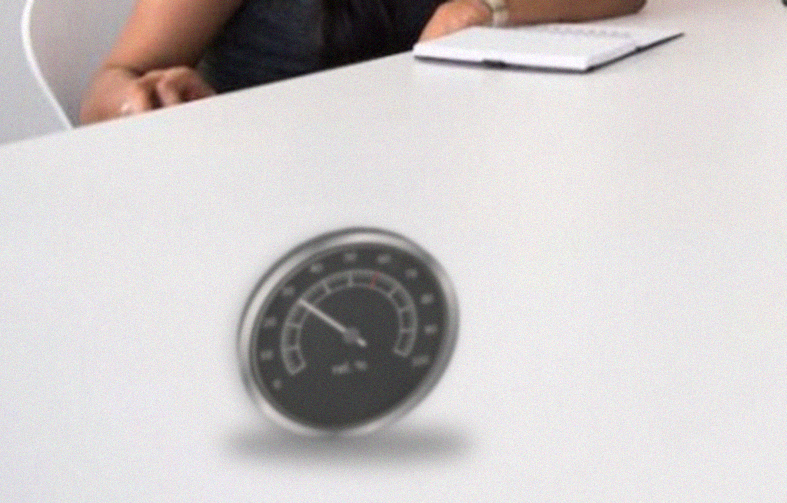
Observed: 30 %
